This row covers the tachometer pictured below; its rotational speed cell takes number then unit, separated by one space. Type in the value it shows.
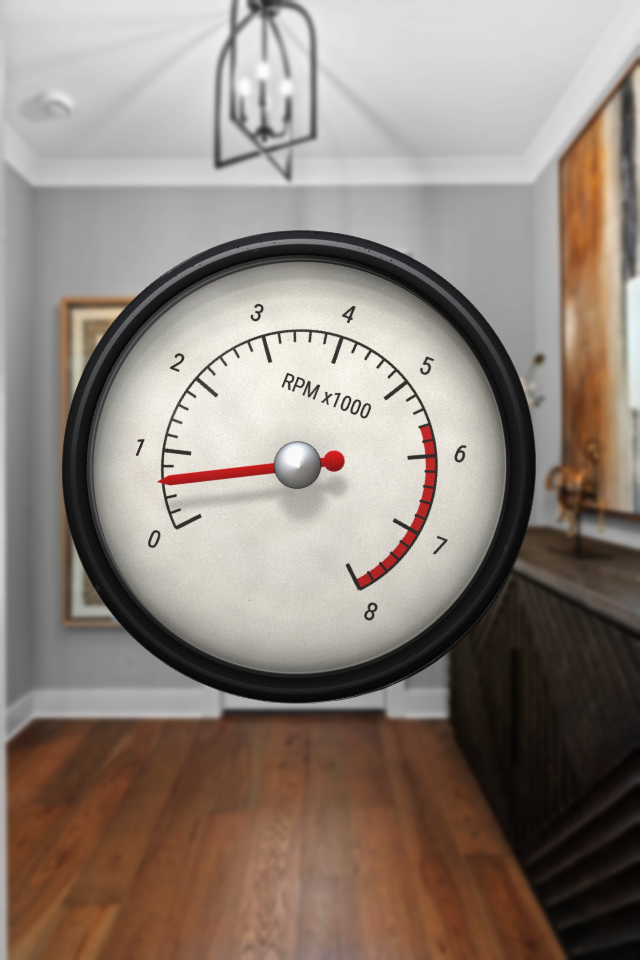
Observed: 600 rpm
